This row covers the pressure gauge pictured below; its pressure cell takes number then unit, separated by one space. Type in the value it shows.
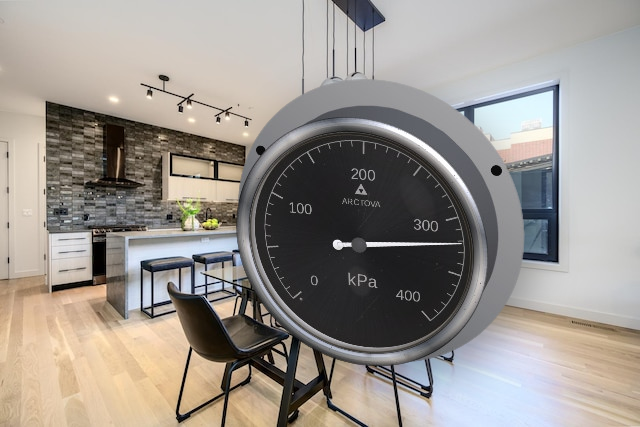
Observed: 320 kPa
